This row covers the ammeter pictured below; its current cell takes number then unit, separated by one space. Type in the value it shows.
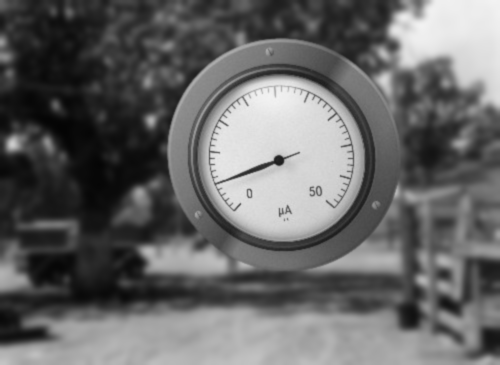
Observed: 5 µA
